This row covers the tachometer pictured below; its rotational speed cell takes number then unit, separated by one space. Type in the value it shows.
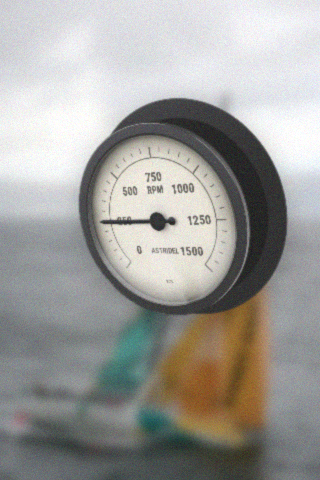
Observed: 250 rpm
